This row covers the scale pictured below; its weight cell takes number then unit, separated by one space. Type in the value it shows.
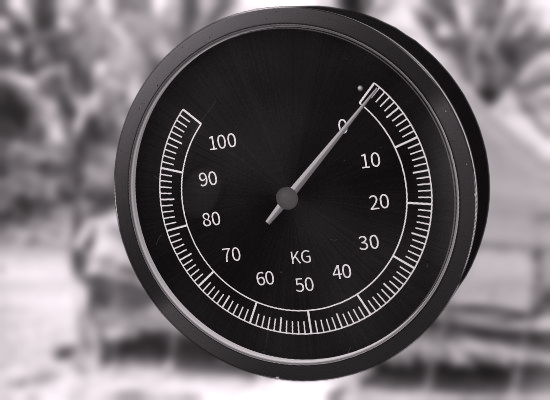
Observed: 1 kg
